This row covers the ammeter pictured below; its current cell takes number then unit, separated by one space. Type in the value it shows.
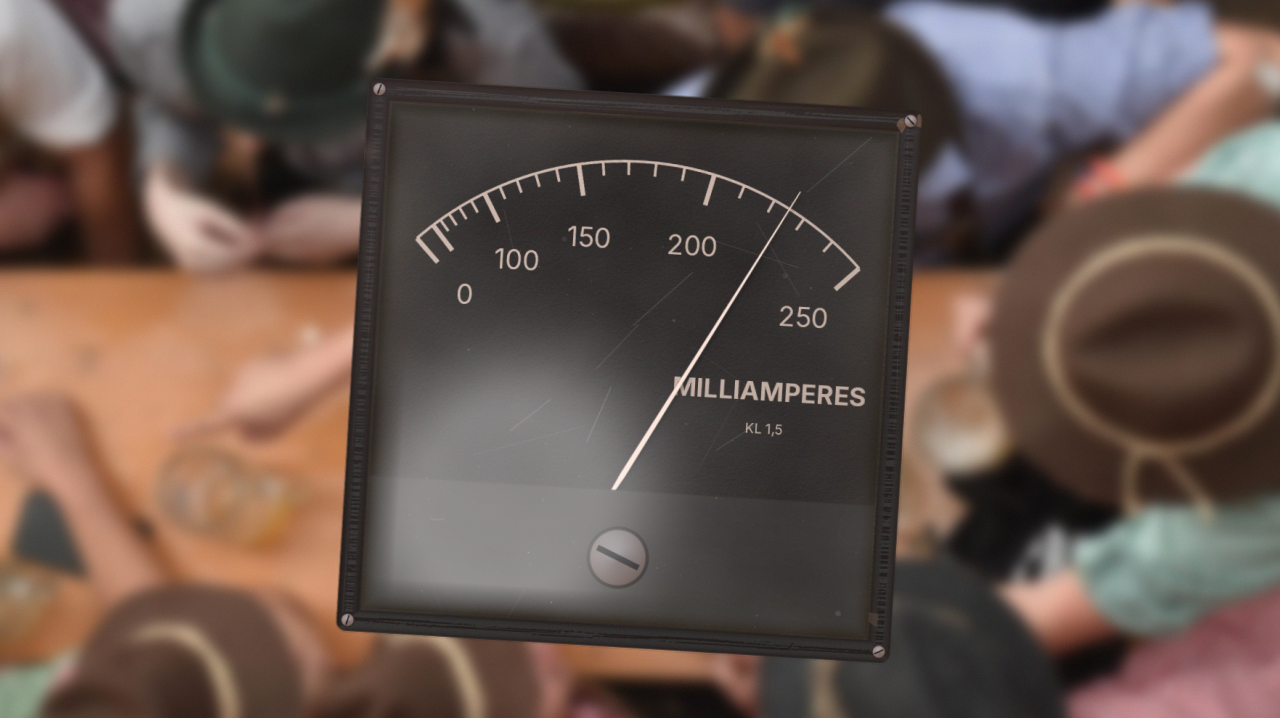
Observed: 225 mA
